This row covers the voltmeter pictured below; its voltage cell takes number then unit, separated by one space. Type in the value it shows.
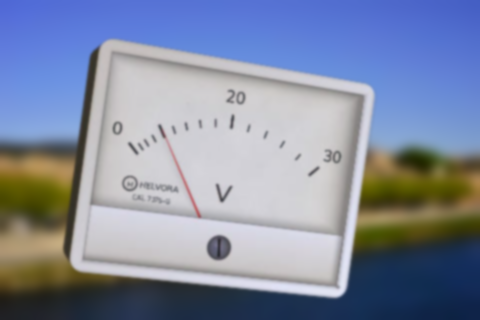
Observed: 10 V
